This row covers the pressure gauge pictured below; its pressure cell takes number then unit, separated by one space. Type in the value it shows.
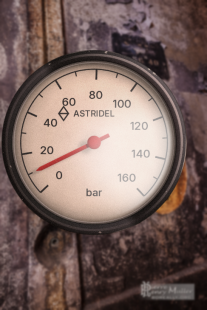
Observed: 10 bar
